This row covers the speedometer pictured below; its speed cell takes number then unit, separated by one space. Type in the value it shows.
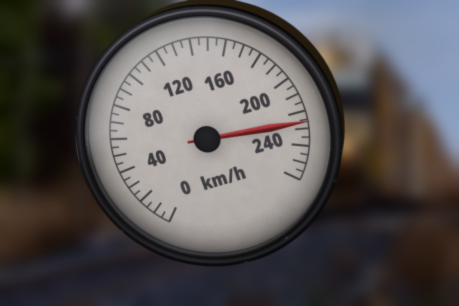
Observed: 225 km/h
